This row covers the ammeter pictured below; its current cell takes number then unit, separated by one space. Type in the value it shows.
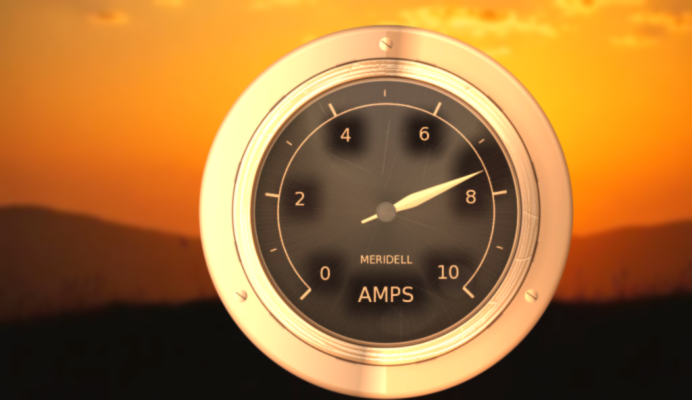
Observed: 7.5 A
